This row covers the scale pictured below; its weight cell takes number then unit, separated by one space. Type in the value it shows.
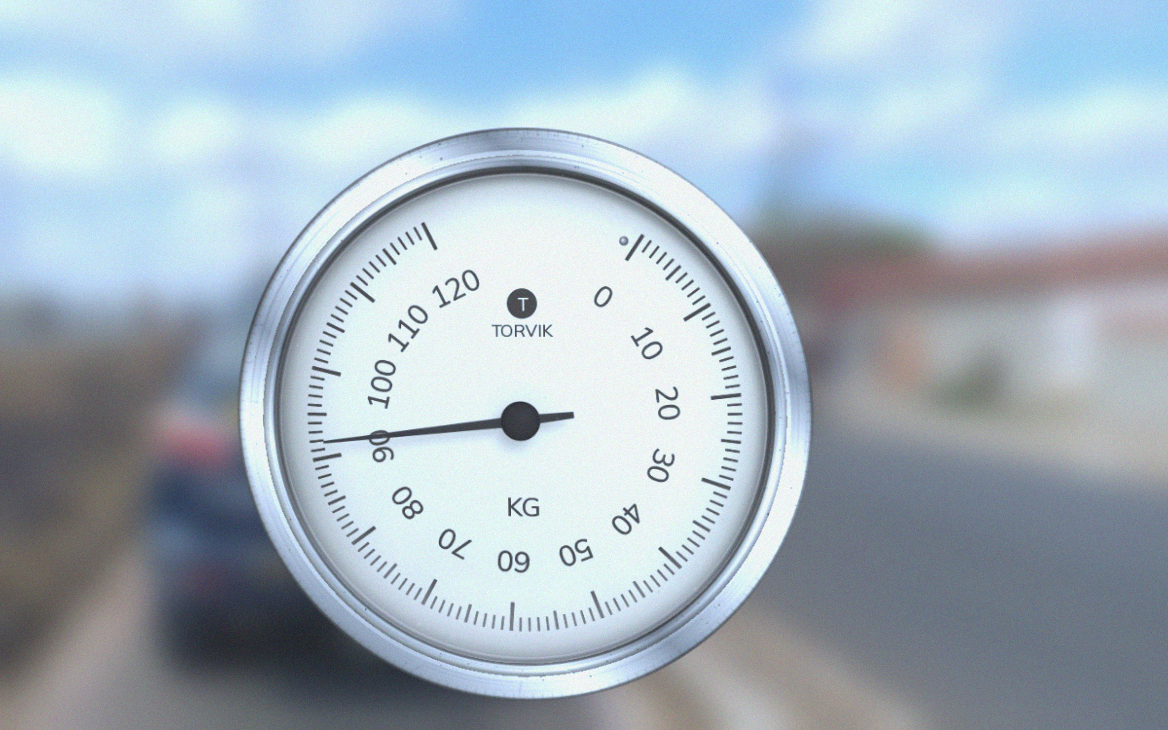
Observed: 92 kg
